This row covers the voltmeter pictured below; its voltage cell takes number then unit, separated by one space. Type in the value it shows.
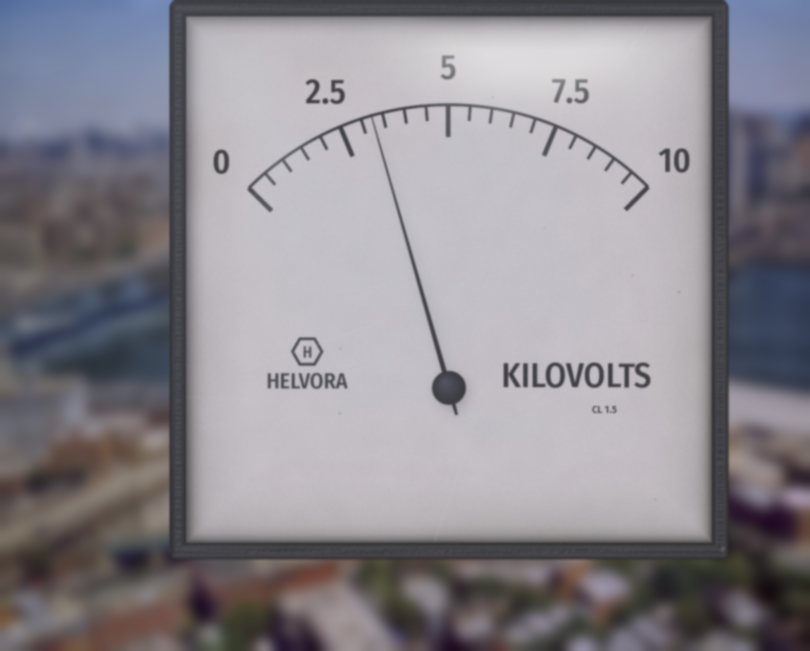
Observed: 3.25 kV
